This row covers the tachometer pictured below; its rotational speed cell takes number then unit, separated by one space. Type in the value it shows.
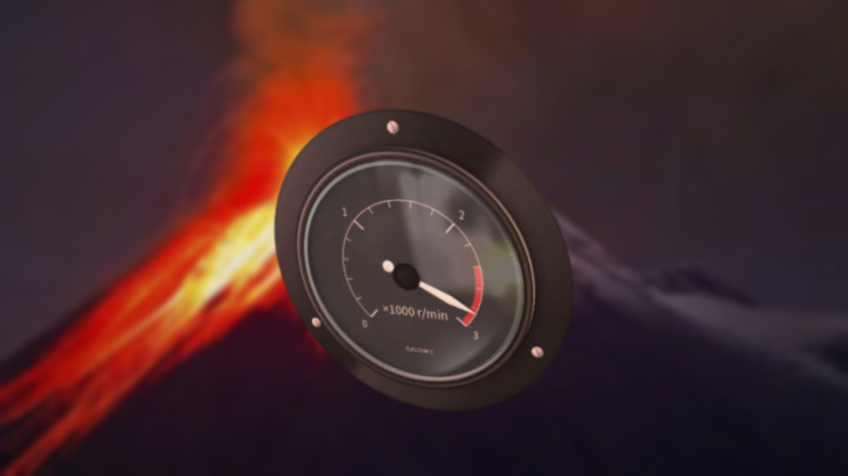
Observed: 2800 rpm
